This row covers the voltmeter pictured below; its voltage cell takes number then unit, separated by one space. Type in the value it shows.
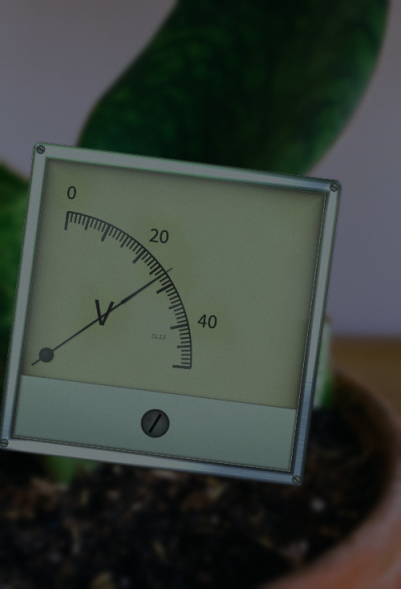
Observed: 27 V
